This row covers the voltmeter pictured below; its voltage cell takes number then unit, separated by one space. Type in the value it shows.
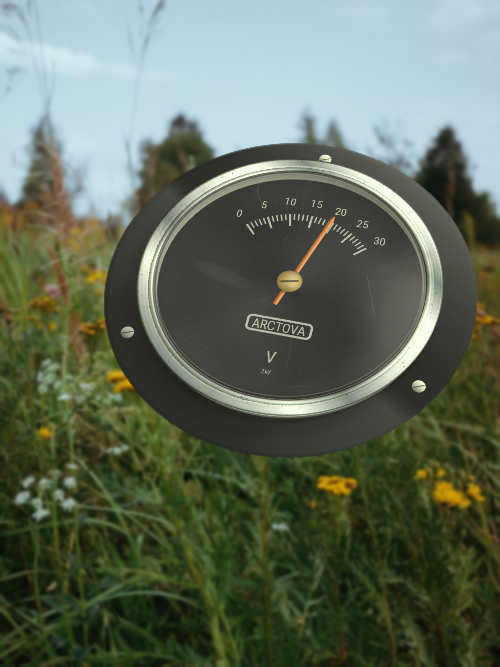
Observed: 20 V
